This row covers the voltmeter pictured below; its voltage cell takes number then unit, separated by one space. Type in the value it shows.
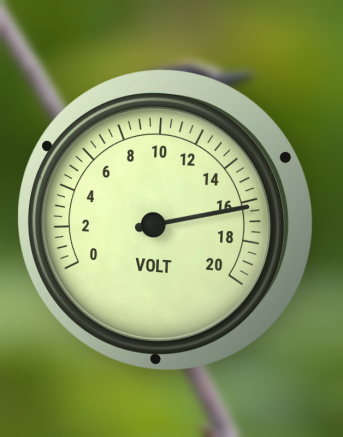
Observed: 16.25 V
